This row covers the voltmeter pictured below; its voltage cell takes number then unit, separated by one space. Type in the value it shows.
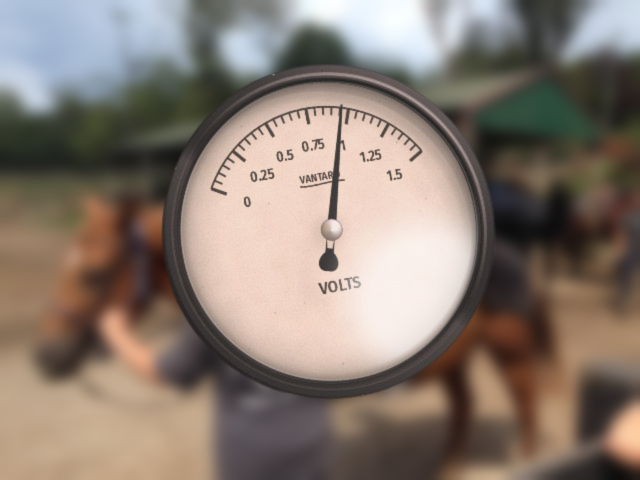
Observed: 0.95 V
